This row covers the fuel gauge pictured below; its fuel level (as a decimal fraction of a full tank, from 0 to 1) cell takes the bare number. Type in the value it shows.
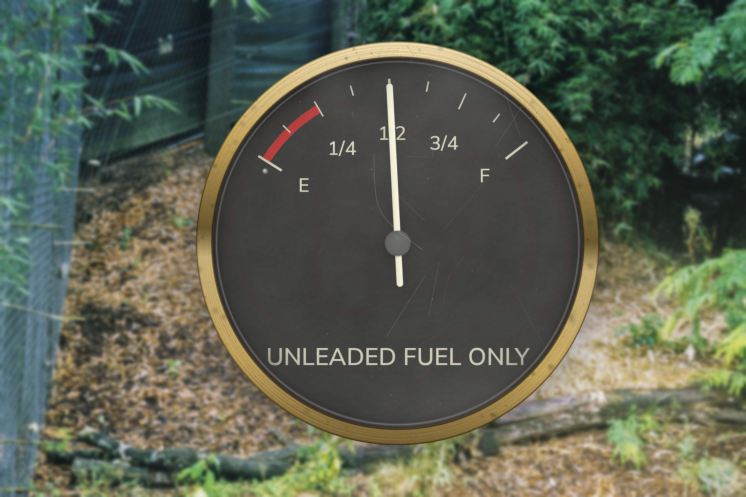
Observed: 0.5
